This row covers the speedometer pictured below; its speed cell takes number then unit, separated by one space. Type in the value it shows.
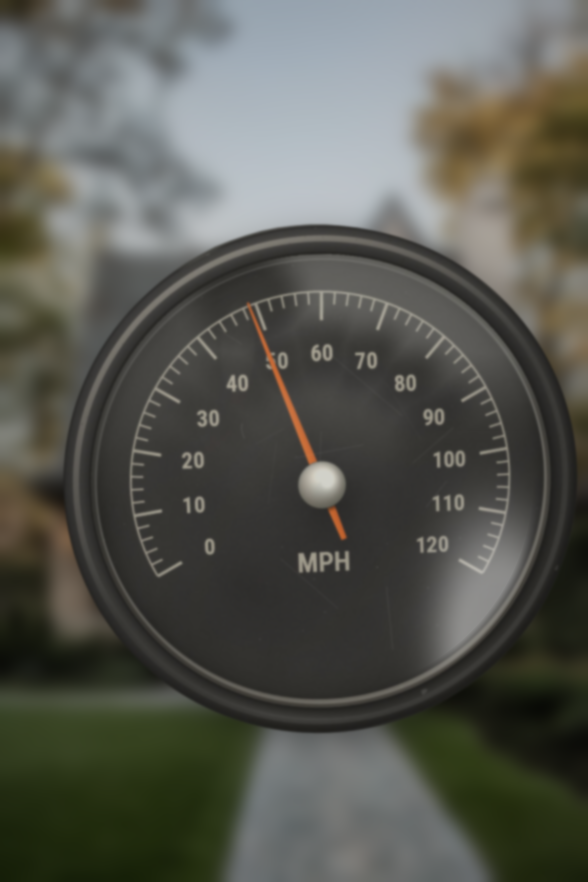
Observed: 49 mph
